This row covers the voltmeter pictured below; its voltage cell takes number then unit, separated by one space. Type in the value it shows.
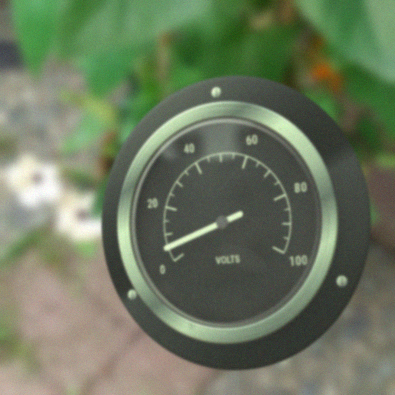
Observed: 5 V
